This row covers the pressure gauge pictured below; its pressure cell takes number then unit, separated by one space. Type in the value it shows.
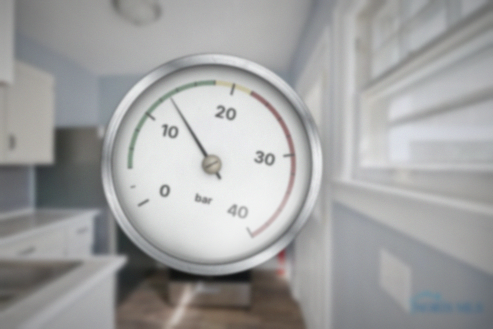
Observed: 13 bar
